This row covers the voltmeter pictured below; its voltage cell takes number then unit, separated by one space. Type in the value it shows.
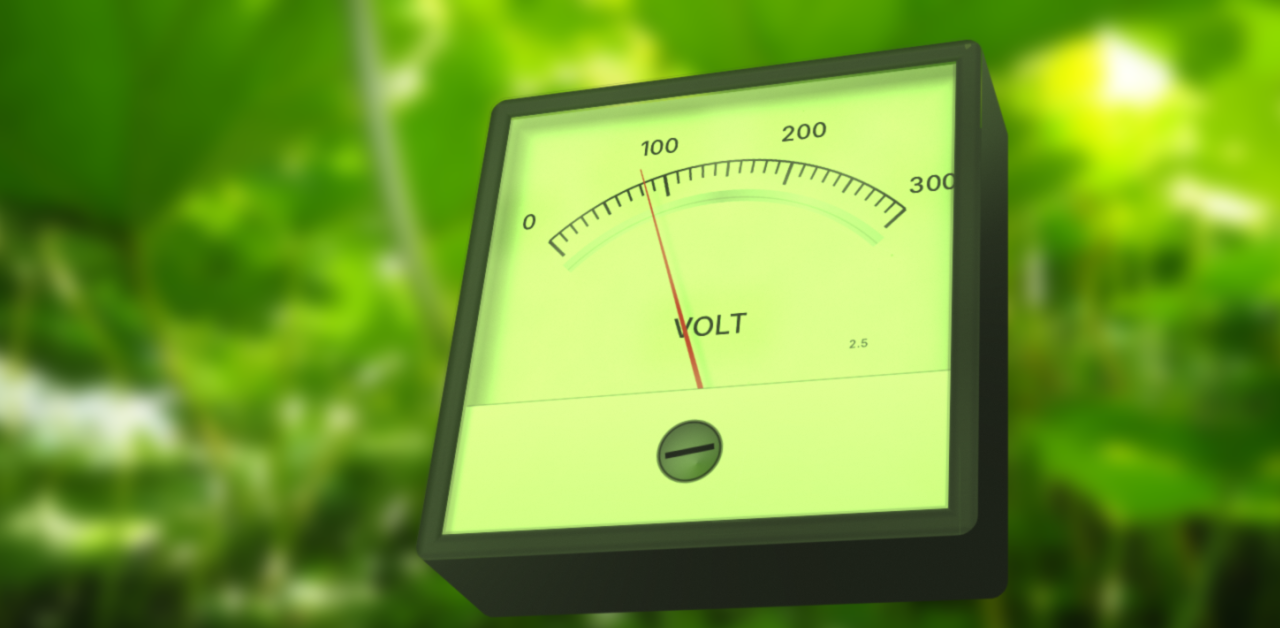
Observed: 85 V
